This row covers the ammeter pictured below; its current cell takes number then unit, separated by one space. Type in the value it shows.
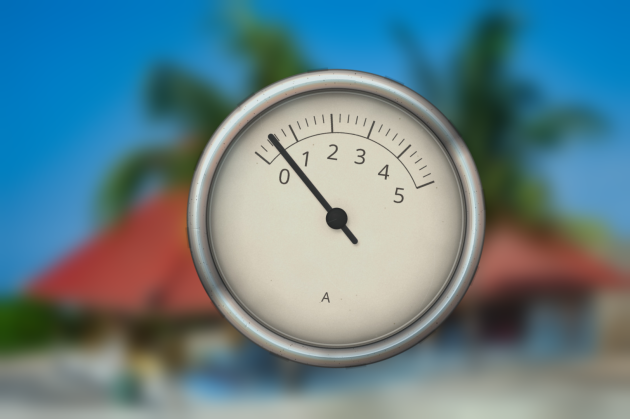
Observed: 0.5 A
